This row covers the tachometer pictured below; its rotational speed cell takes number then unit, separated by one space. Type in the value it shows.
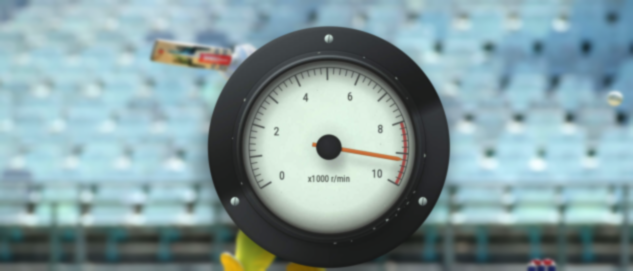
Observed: 9200 rpm
